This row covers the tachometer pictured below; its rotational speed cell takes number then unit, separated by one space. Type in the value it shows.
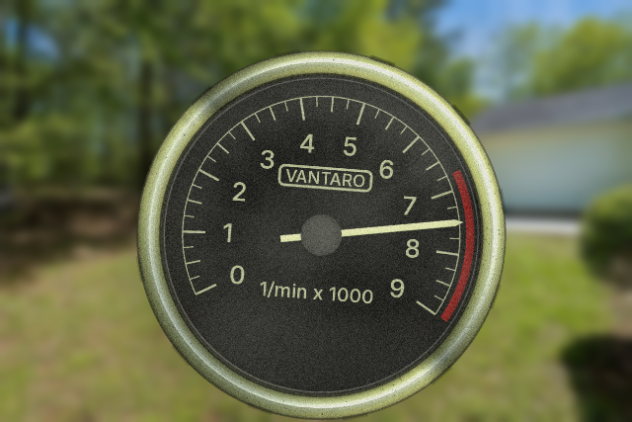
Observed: 7500 rpm
